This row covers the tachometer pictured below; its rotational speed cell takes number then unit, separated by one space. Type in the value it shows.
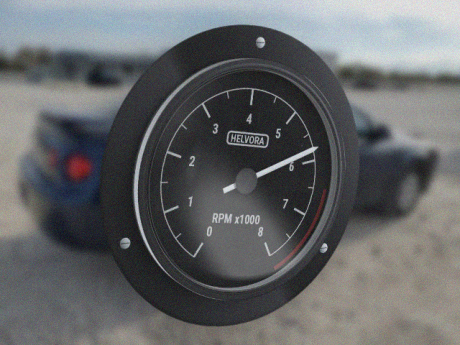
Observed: 5750 rpm
